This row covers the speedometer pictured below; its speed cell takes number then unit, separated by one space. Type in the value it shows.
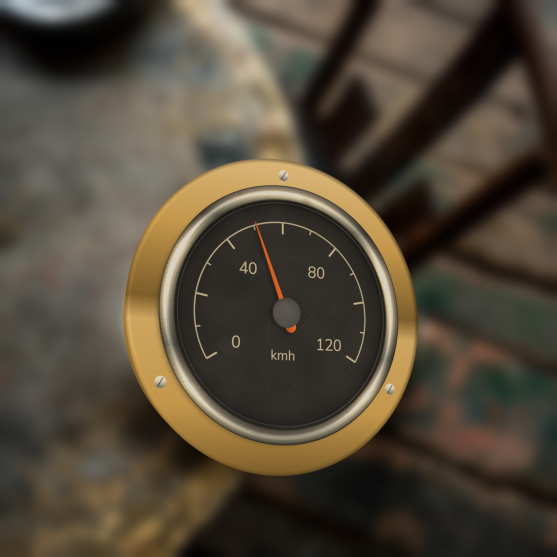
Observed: 50 km/h
